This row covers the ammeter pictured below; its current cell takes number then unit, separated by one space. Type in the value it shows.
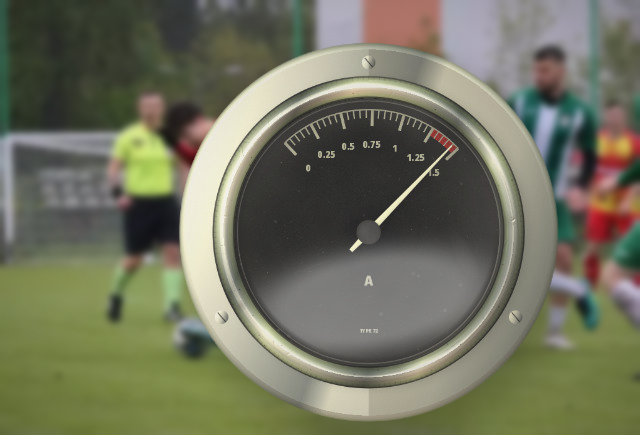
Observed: 1.45 A
